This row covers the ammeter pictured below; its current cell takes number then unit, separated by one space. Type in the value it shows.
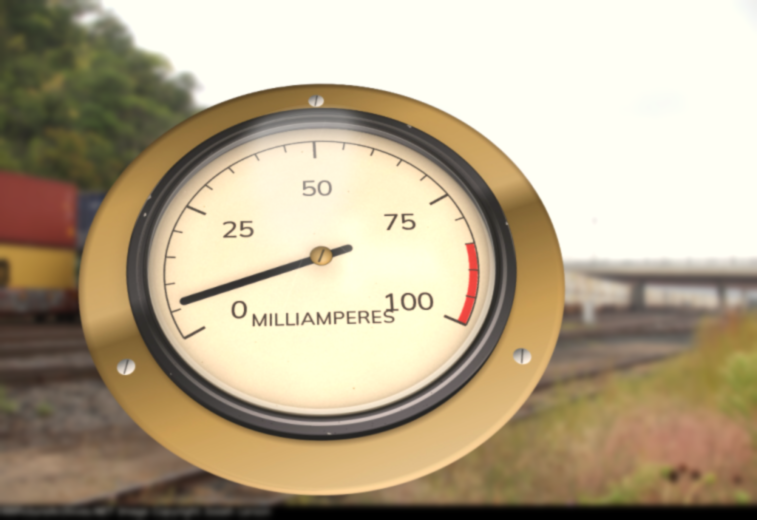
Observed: 5 mA
